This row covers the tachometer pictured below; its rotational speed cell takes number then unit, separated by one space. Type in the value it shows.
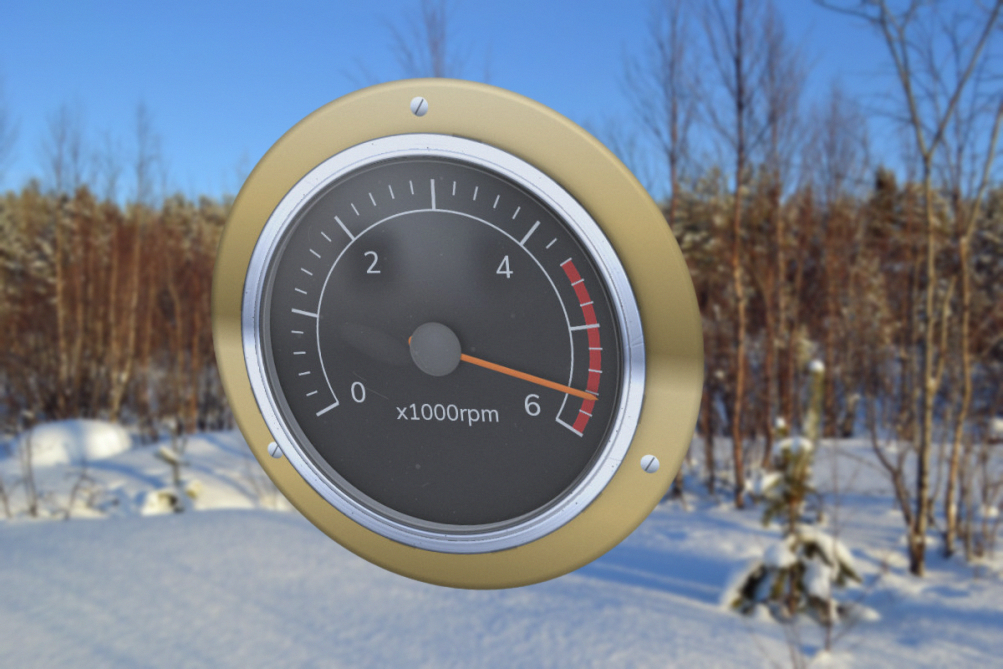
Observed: 5600 rpm
